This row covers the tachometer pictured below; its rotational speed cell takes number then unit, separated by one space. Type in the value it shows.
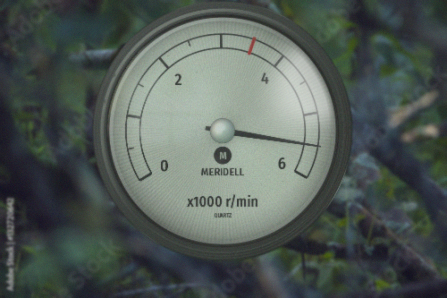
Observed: 5500 rpm
